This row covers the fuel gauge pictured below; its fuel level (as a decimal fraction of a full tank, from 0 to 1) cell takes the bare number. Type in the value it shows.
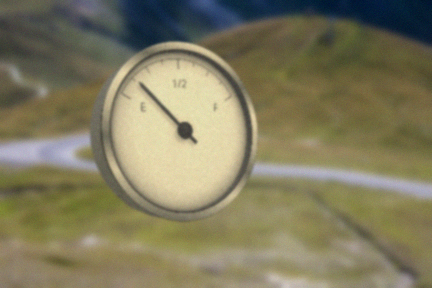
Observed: 0.125
